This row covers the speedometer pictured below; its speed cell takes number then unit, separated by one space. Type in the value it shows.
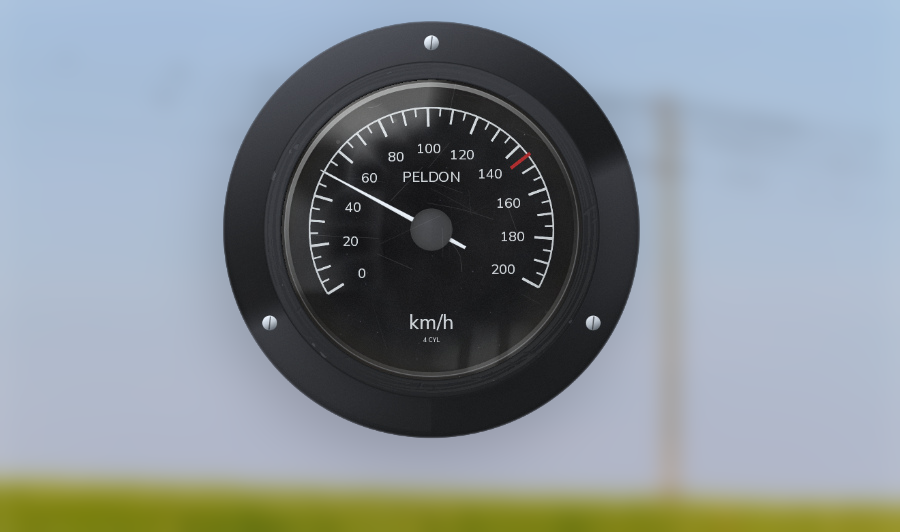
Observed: 50 km/h
